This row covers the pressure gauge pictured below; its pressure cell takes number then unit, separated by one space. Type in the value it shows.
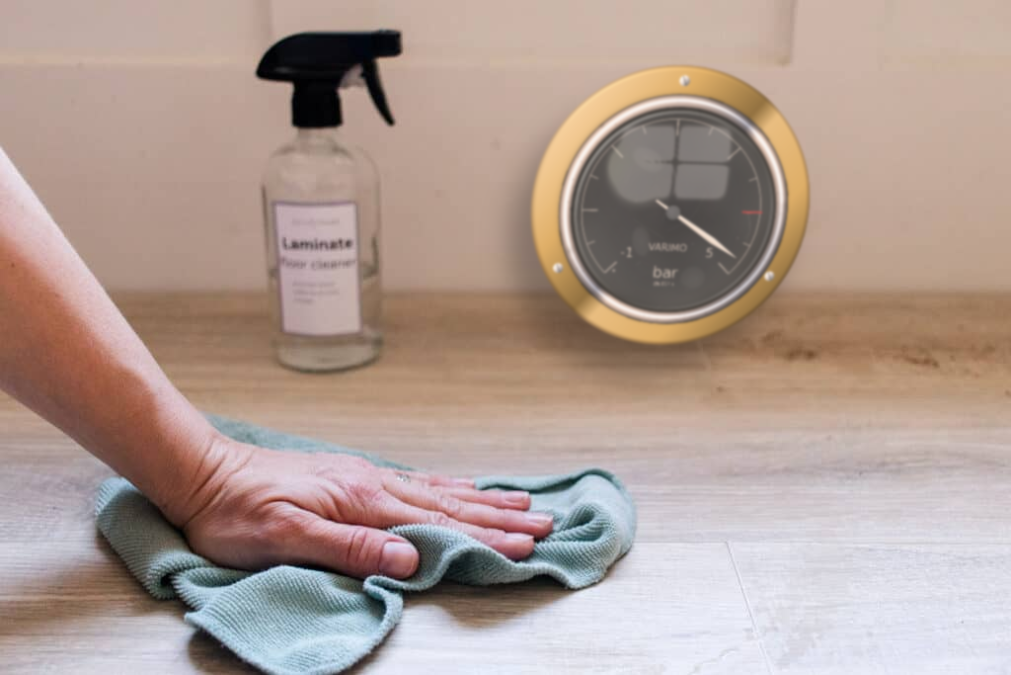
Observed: 4.75 bar
